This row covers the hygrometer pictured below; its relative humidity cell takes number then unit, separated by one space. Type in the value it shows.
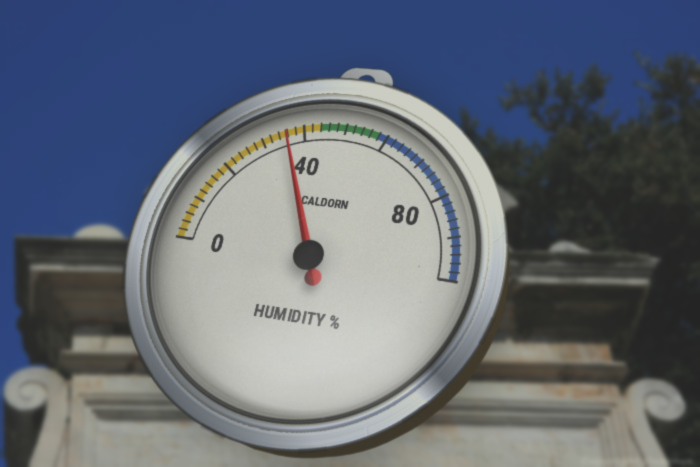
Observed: 36 %
